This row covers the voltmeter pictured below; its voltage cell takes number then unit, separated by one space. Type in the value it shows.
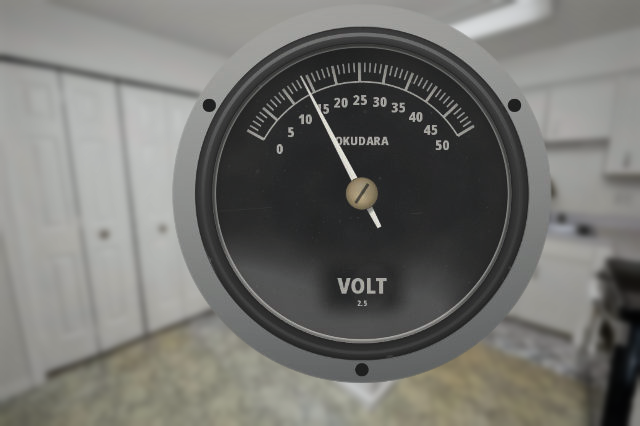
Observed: 14 V
